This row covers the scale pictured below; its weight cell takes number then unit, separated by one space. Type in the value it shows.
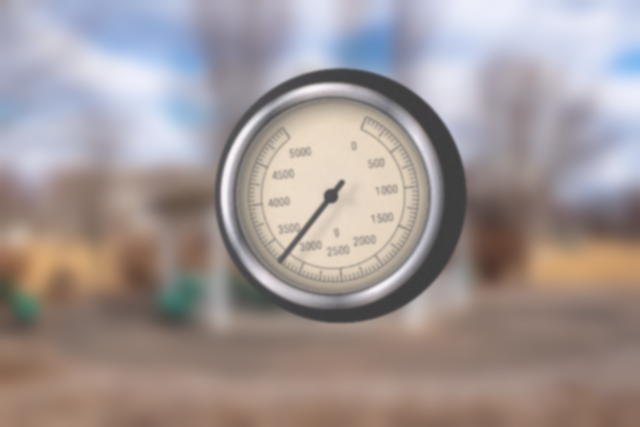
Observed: 3250 g
